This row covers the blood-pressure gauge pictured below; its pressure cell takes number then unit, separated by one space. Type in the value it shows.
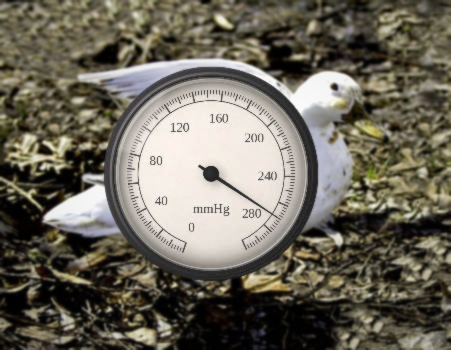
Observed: 270 mmHg
